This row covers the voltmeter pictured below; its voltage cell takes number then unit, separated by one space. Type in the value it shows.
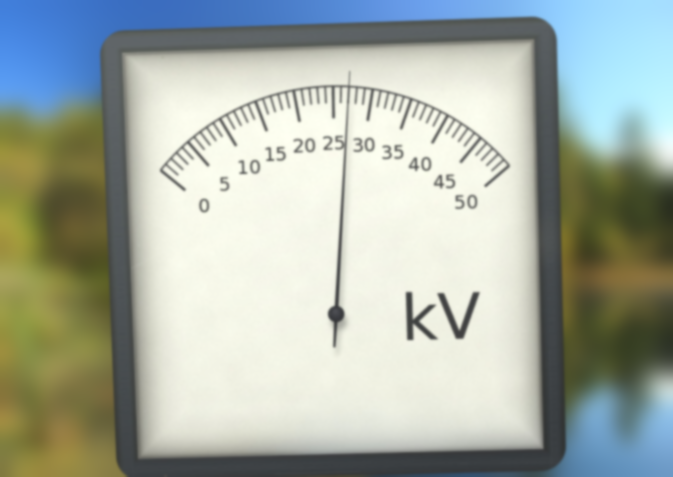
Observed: 27 kV
